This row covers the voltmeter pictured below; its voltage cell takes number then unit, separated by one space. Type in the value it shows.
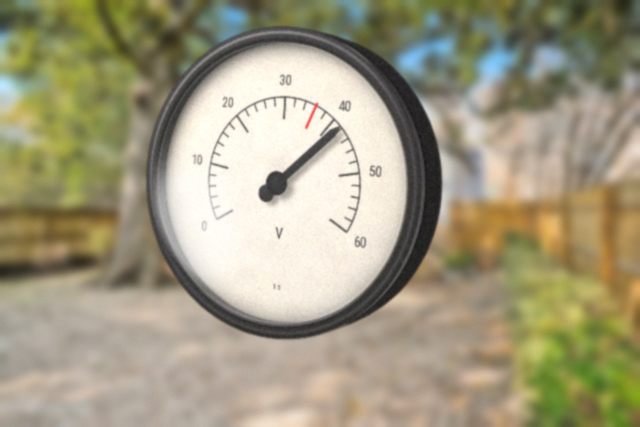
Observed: 42 V
